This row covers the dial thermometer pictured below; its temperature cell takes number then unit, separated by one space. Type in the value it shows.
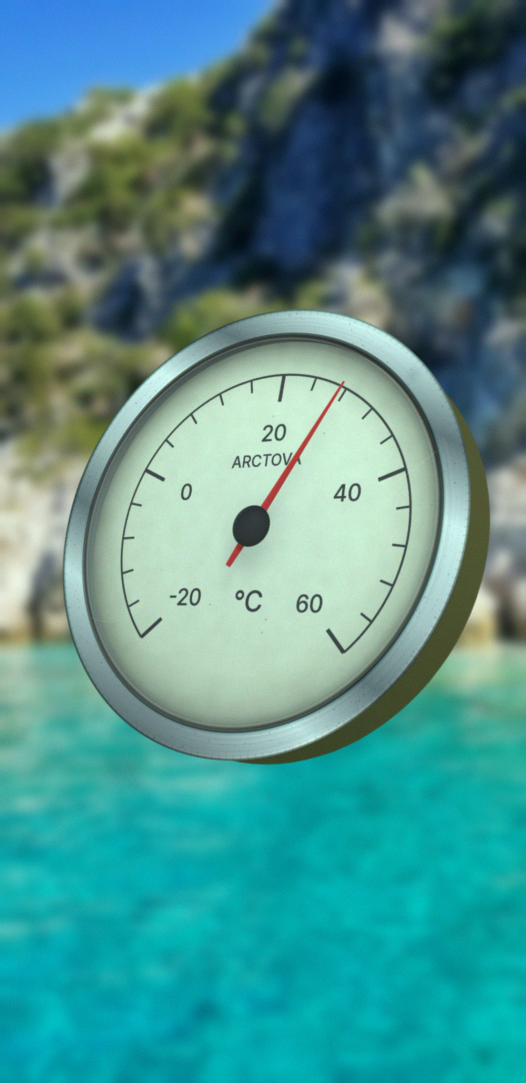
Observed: 28 °C
